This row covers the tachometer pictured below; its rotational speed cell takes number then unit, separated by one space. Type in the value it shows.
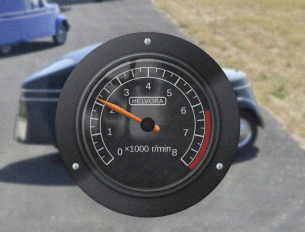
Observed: 2125 rpm
